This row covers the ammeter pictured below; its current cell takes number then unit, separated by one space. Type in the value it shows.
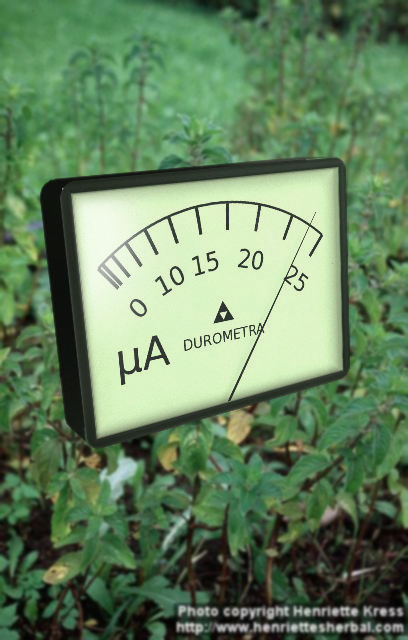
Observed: 23.75 µA
